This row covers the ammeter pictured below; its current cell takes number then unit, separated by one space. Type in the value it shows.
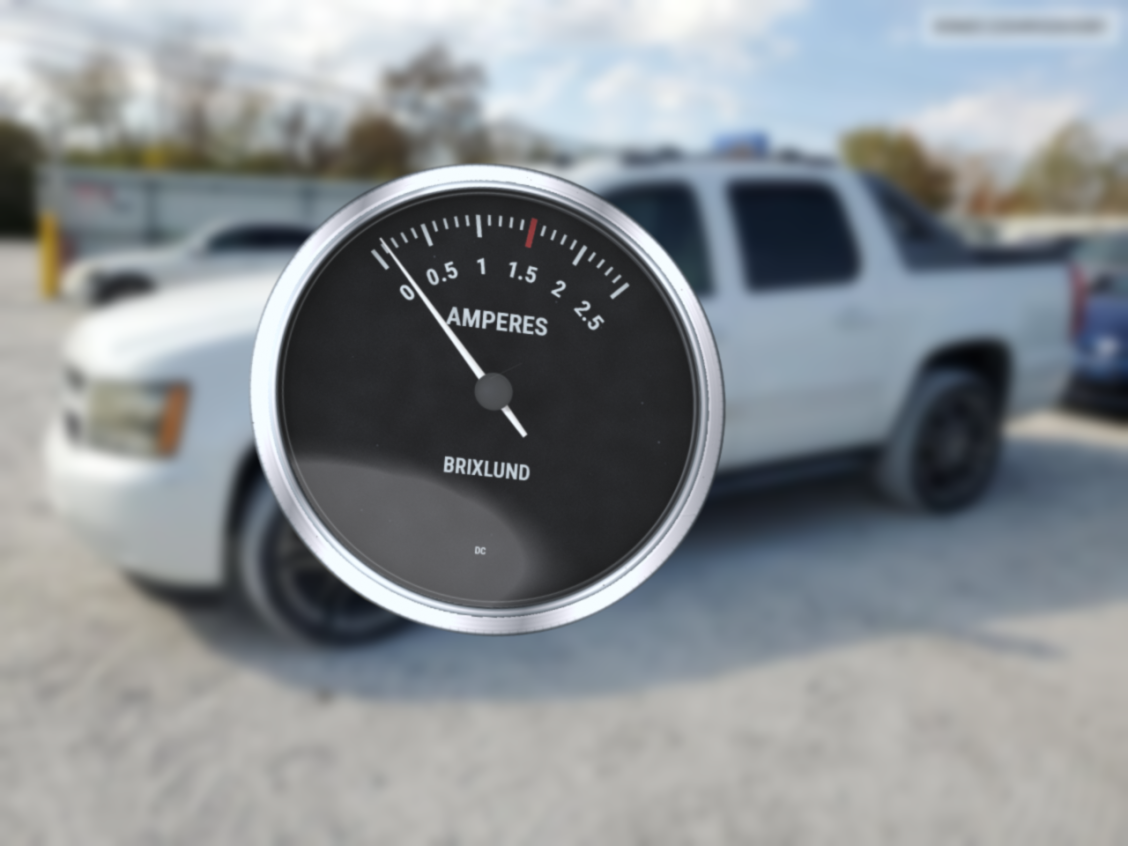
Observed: 0.1 A
